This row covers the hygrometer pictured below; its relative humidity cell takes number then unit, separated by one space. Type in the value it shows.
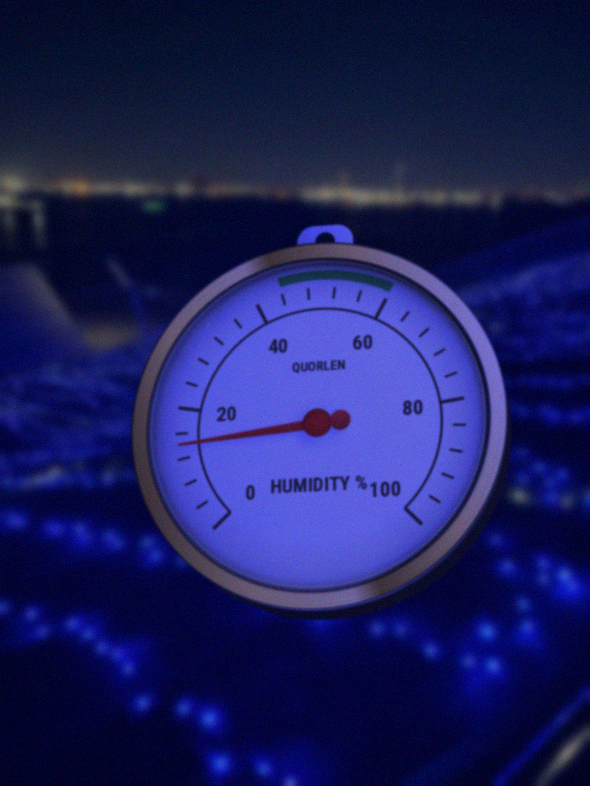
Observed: 14 %
